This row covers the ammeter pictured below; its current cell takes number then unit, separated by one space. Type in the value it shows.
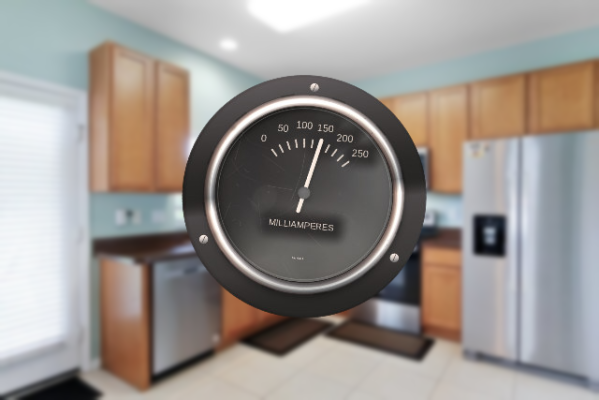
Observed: 150 mA
